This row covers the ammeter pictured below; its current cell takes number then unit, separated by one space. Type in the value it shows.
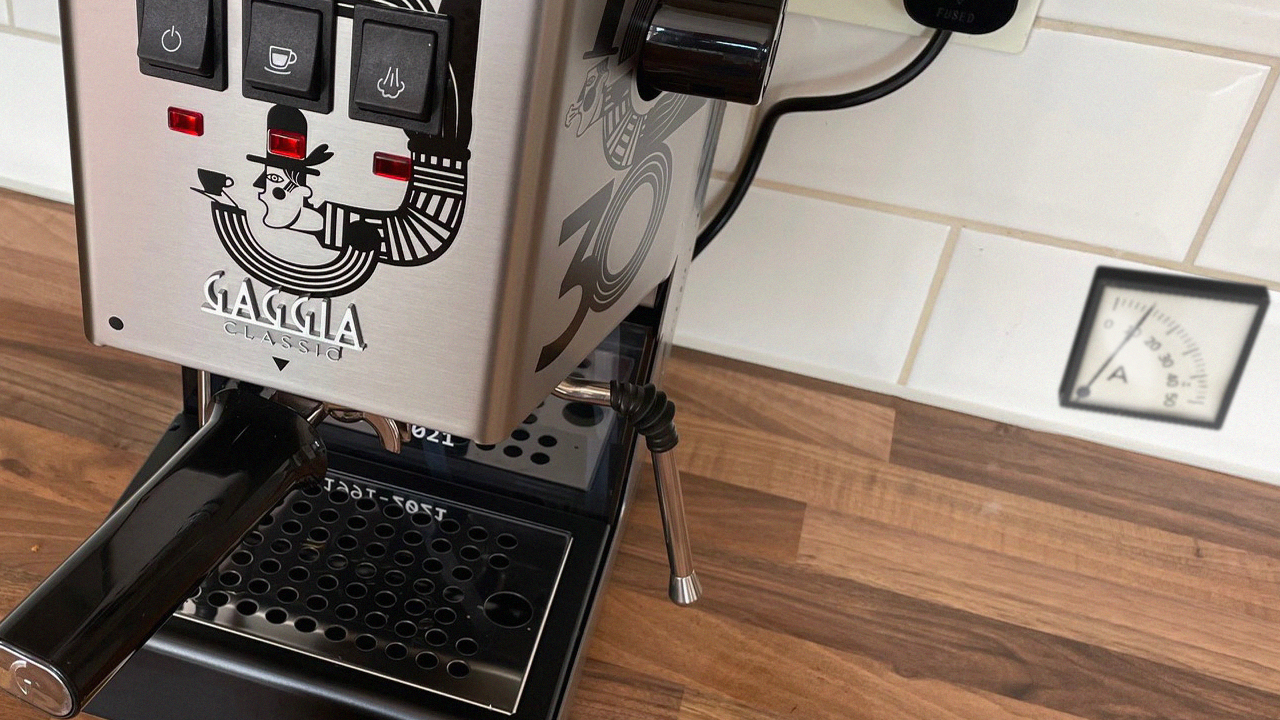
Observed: 10 A
